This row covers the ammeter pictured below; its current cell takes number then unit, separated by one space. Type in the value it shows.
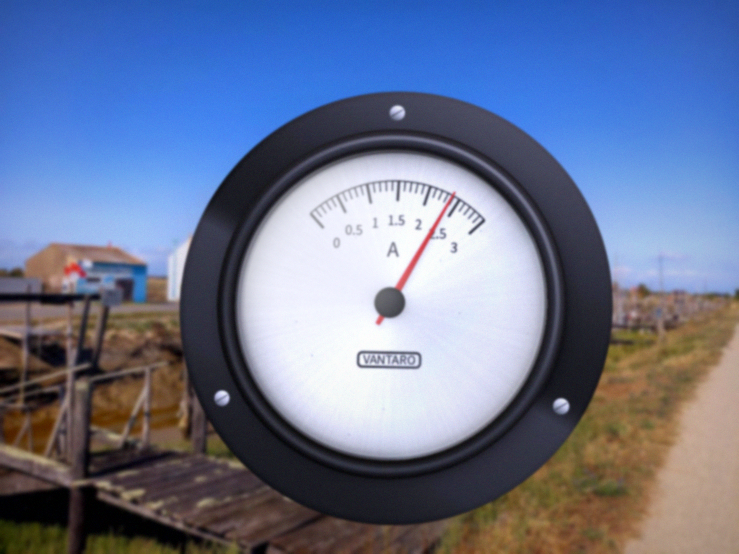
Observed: 2.4 A
